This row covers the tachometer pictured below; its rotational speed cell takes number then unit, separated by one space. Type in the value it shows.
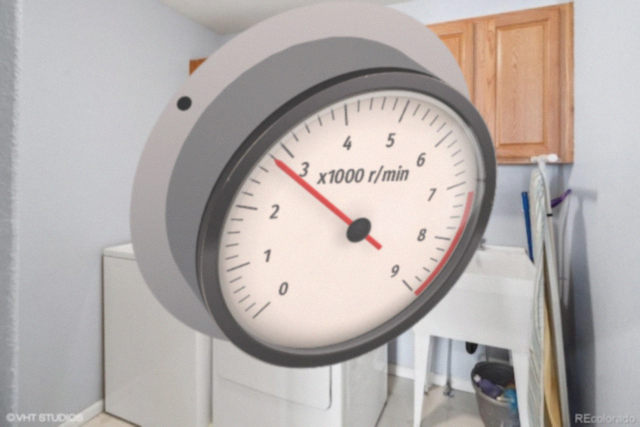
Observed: 2800 rpm
